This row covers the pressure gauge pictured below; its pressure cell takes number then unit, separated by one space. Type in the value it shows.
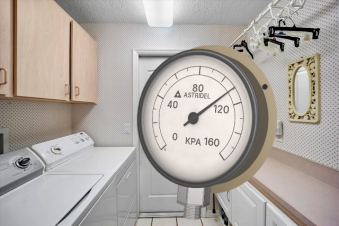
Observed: 110 kPa
